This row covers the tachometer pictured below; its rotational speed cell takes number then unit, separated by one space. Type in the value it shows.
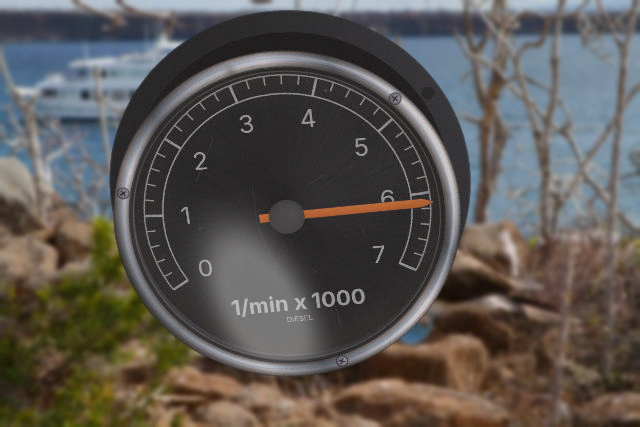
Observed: 6100 rpm
